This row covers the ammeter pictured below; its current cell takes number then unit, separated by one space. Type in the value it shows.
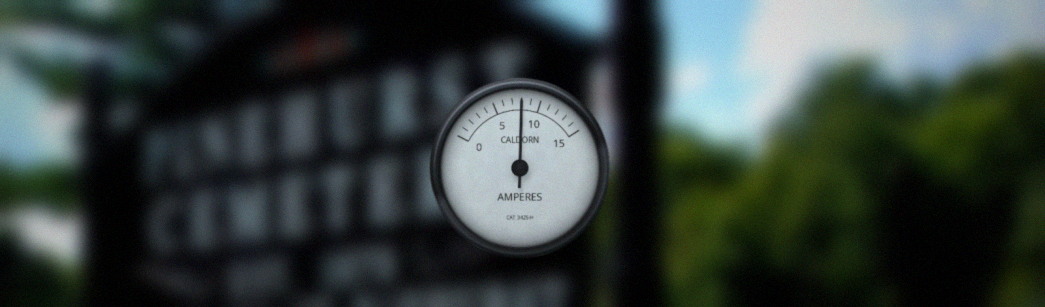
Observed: 8 A
